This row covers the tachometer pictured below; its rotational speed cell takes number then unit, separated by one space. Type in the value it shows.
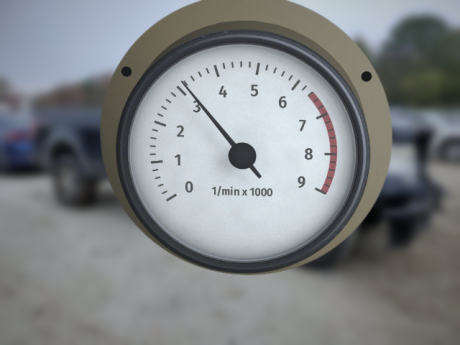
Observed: 3200 rpm
